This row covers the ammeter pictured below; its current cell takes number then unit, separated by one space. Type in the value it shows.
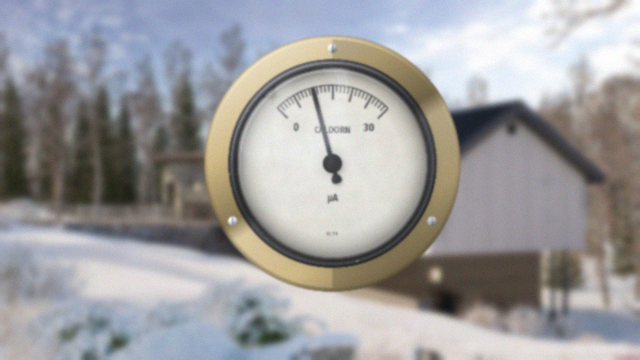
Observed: 10 µA
